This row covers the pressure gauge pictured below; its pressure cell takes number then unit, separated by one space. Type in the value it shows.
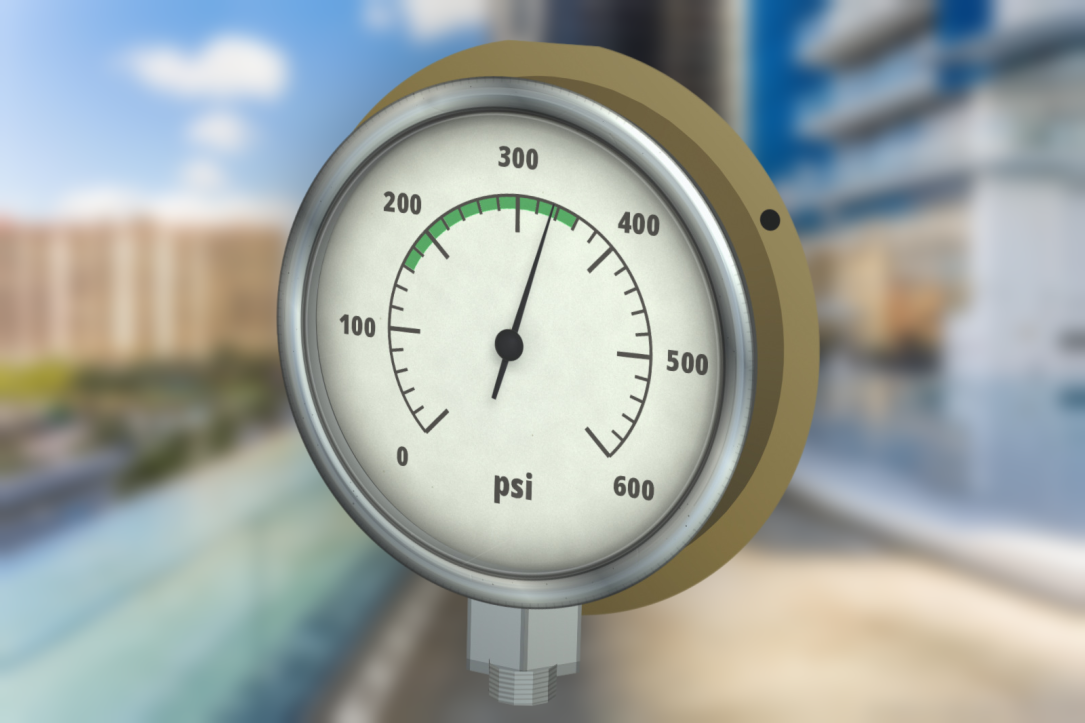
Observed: 340 psi
